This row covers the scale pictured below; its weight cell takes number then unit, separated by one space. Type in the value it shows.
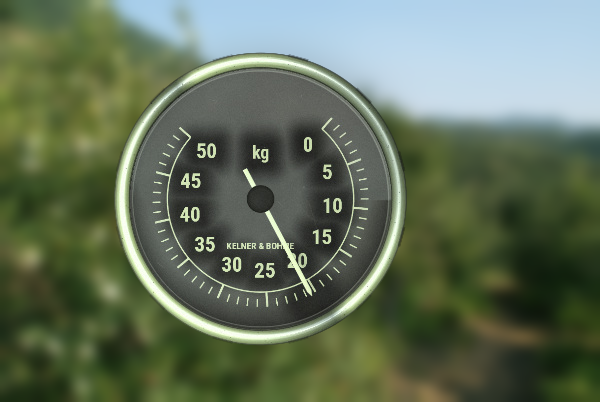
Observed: 20.5 kg
